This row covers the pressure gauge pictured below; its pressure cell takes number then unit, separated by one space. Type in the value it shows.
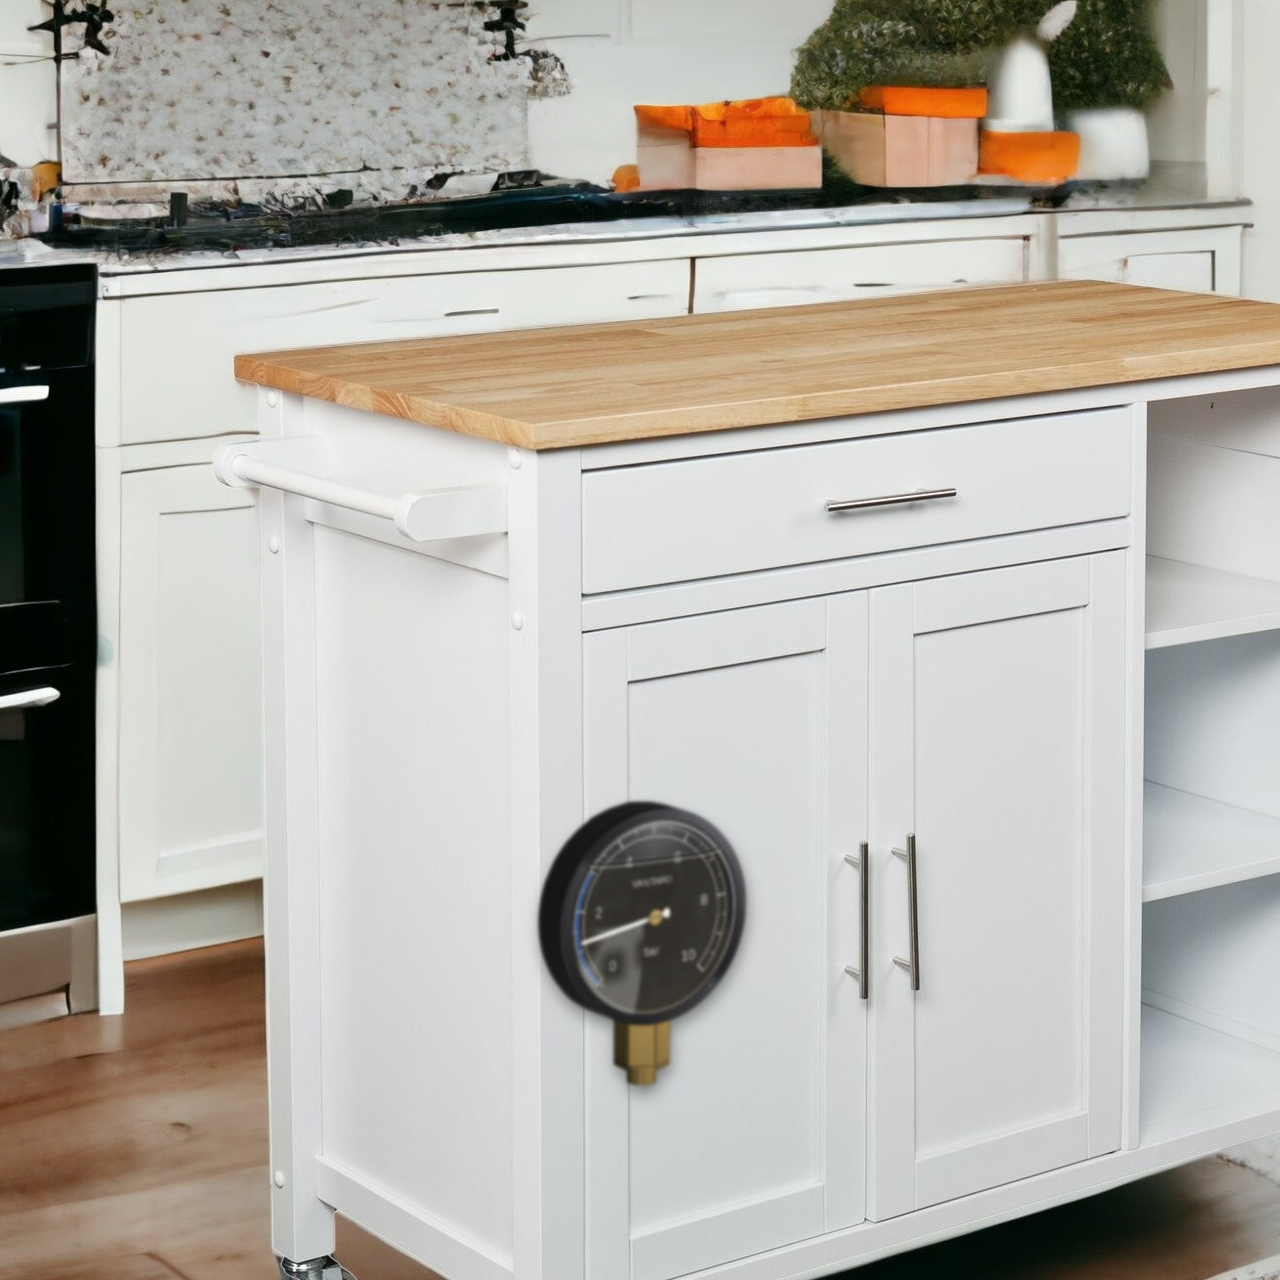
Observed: 1.25 bar
